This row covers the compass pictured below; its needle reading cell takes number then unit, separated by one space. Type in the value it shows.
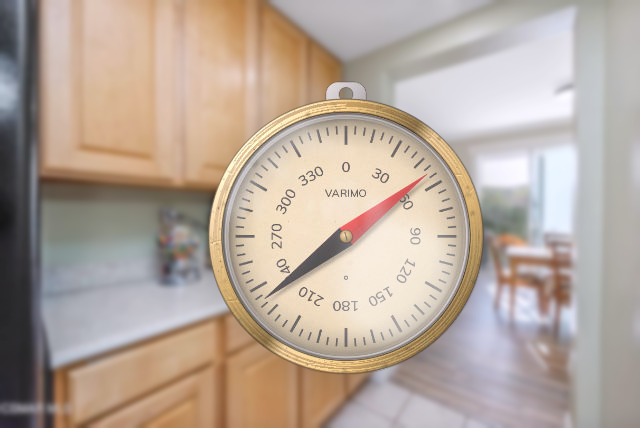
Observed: 52.5 °
